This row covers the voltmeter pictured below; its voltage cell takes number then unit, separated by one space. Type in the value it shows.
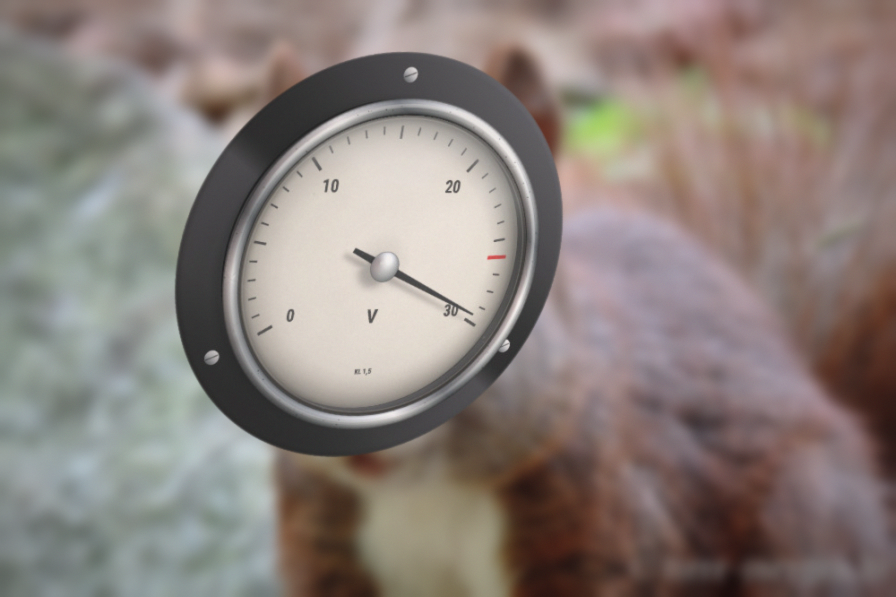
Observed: 29.5 V
